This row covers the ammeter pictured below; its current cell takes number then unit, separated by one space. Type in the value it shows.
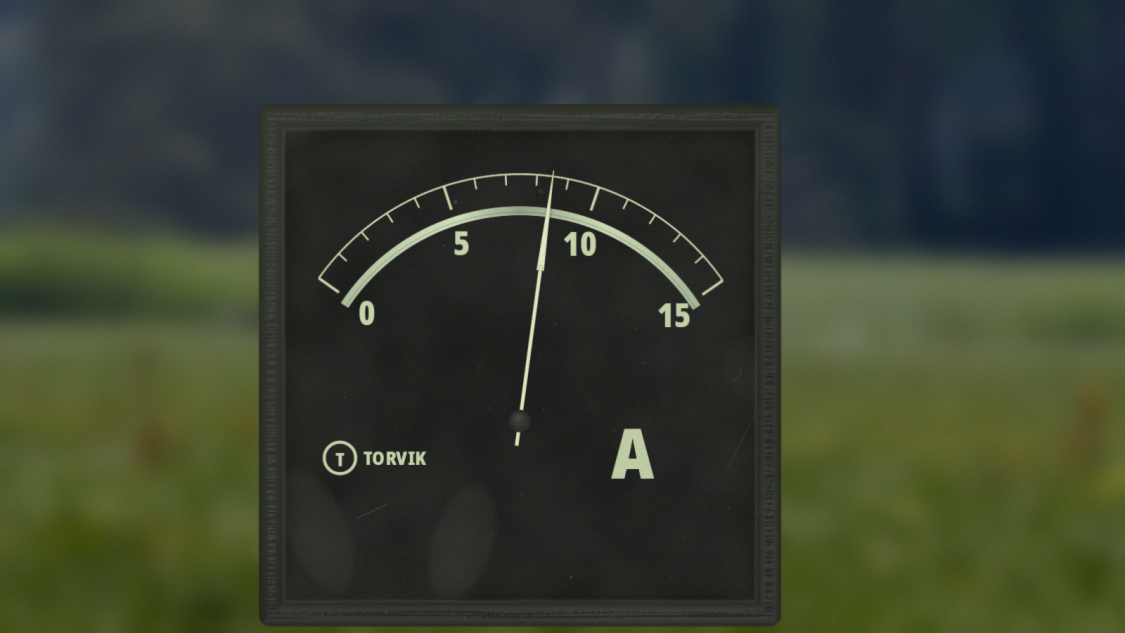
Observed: 8.5 A
